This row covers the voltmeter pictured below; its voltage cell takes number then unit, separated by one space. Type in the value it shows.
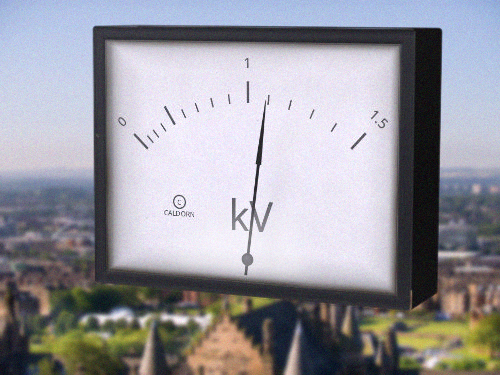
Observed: 1.1 kV
